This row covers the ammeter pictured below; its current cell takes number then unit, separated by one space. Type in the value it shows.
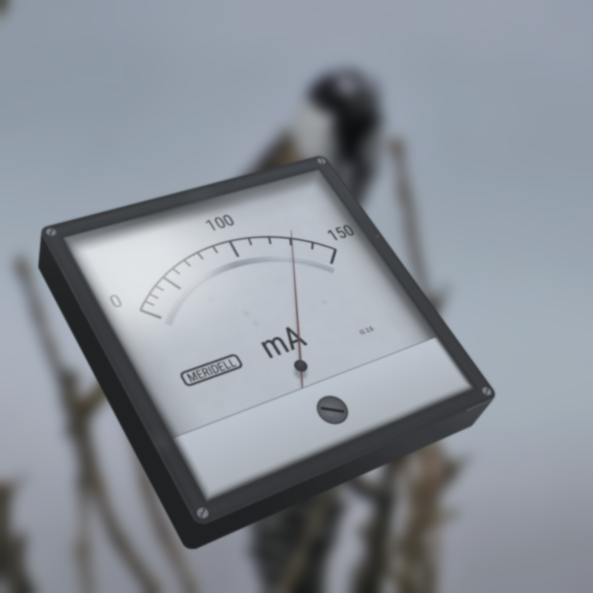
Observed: 130 mA
